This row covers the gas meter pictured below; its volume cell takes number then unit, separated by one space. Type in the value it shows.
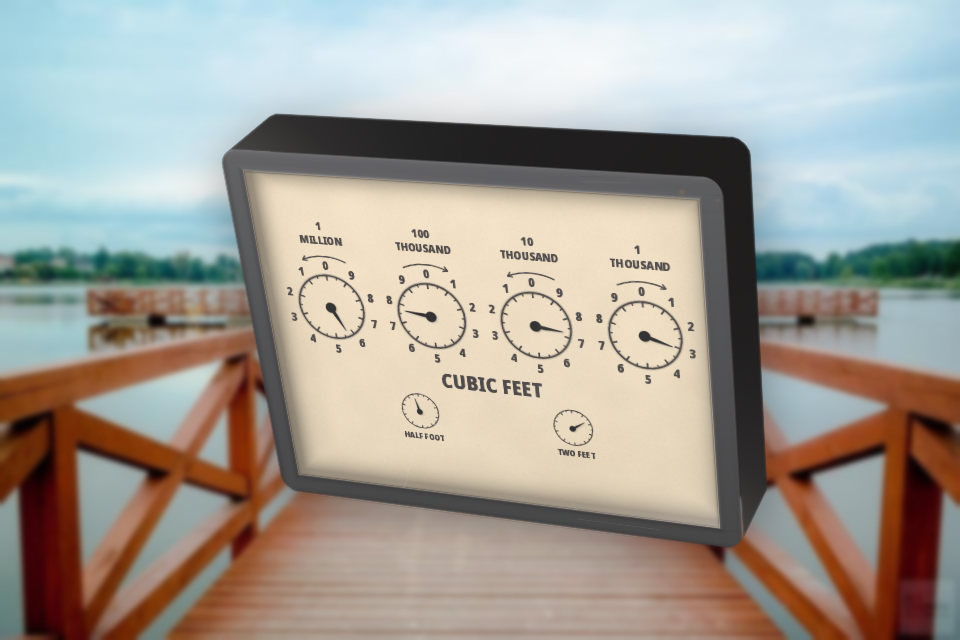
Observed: 577300 ft³
